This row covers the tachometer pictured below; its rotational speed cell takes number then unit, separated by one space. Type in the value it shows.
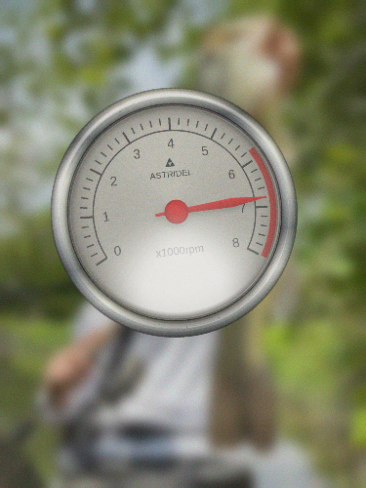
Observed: 6800 rpm
